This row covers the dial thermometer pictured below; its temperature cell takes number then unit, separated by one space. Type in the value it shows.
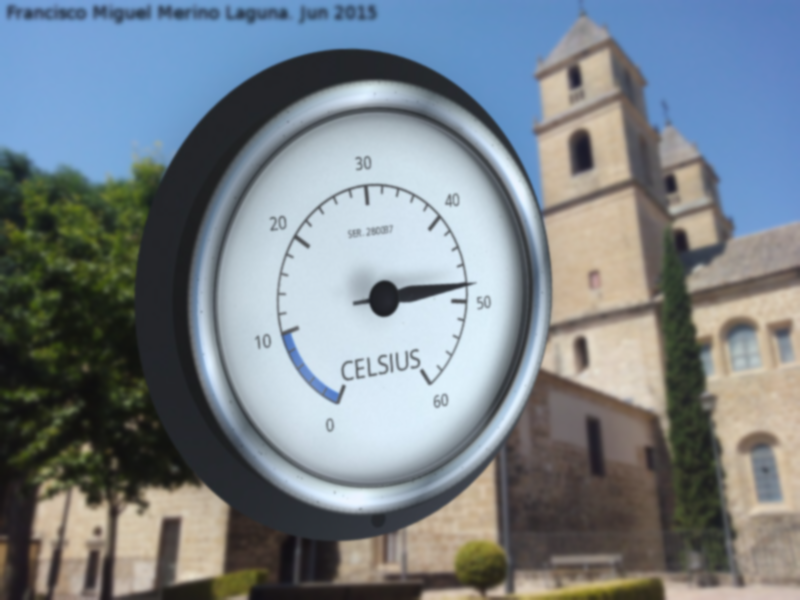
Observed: 48 °C
